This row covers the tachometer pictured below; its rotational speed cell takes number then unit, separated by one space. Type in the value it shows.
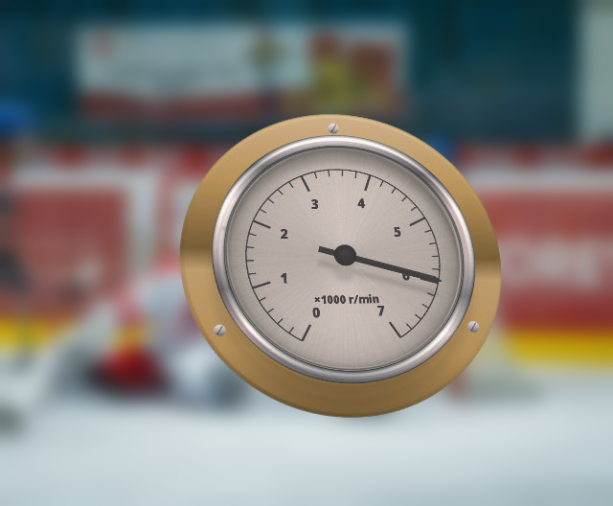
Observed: 6000 rpm
